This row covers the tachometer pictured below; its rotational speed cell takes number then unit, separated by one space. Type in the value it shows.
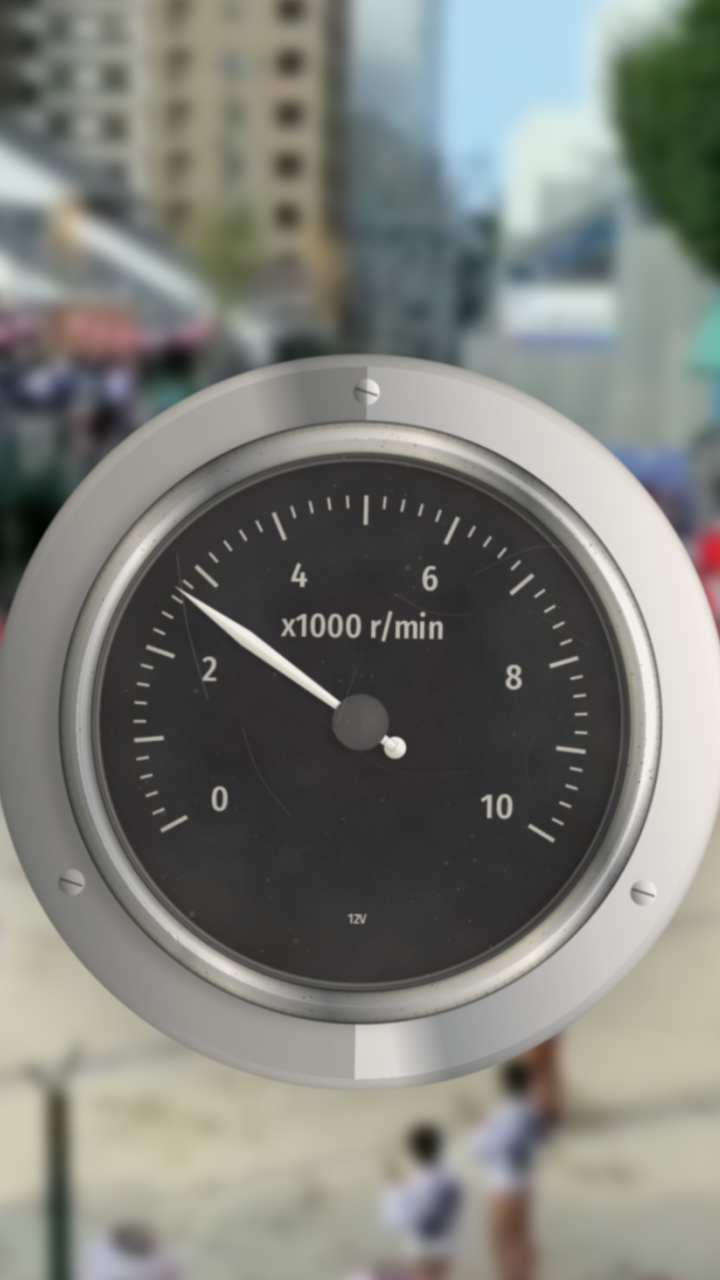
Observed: 2700 rpm
